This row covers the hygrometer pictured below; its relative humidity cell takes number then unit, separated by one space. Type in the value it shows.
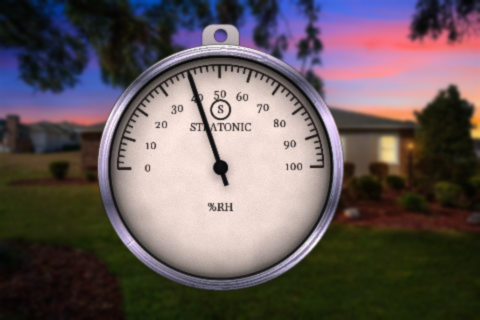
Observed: 40 %
